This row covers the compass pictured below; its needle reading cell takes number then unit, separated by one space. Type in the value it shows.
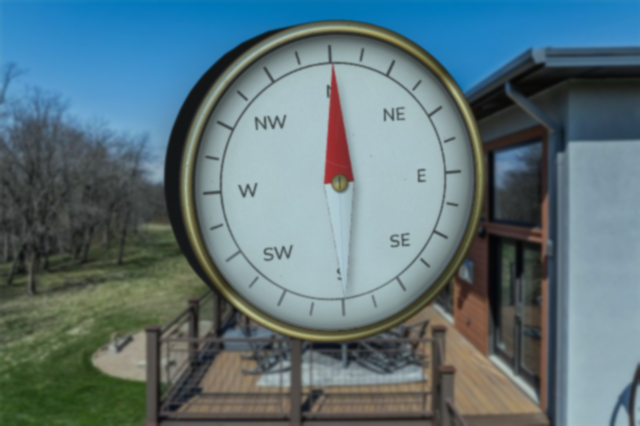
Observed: 0 °
